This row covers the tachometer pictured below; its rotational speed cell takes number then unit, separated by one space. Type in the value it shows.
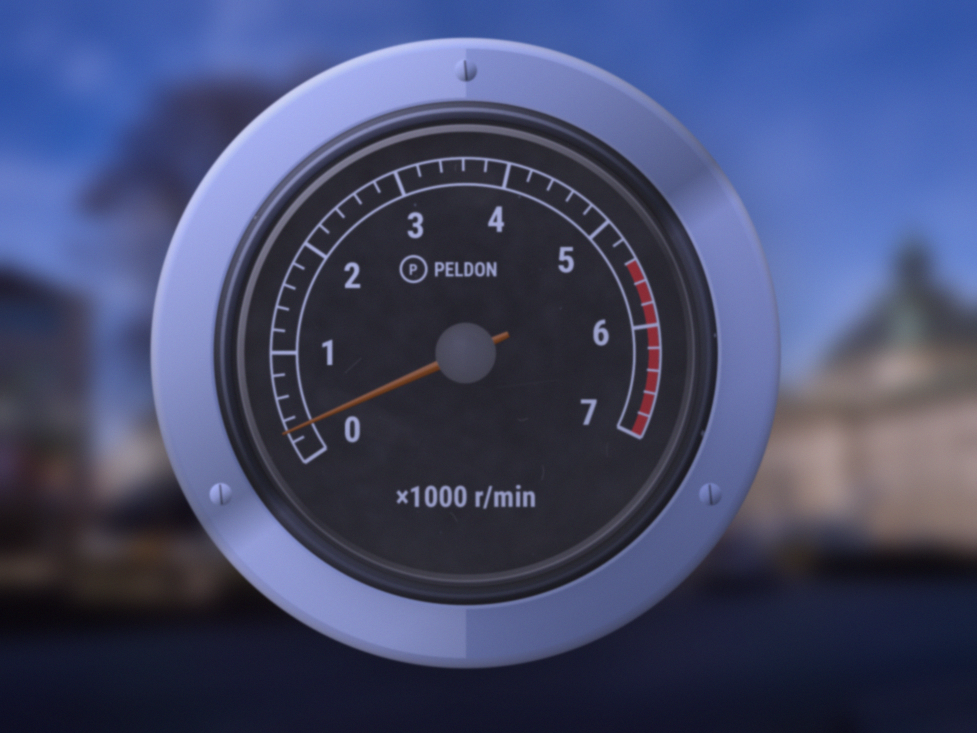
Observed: 300 rpm
